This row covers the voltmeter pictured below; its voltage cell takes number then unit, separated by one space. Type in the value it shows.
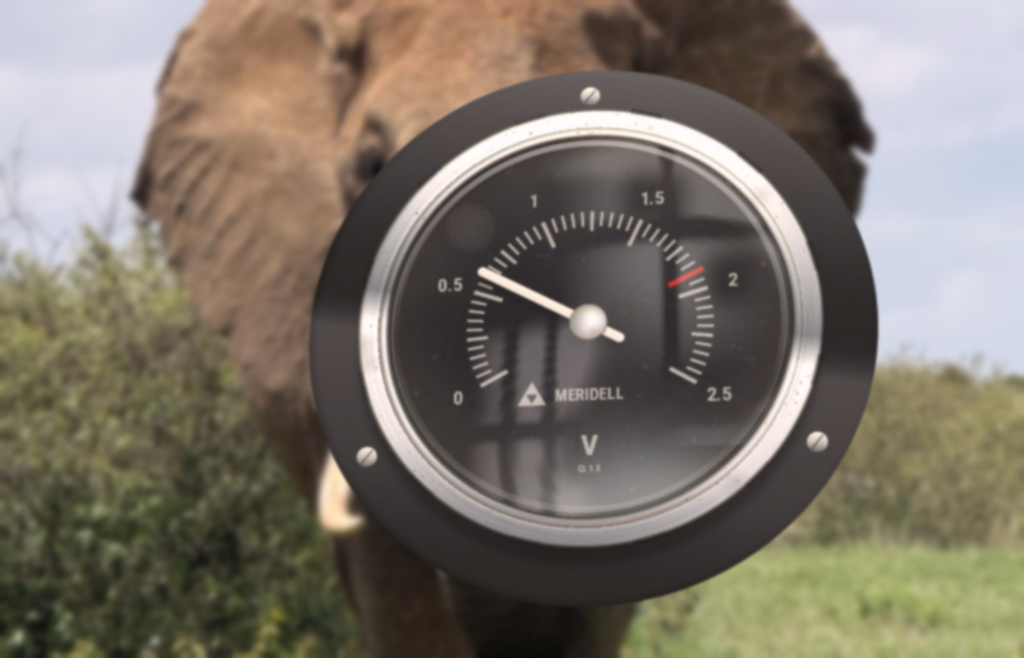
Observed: 0.6 V
